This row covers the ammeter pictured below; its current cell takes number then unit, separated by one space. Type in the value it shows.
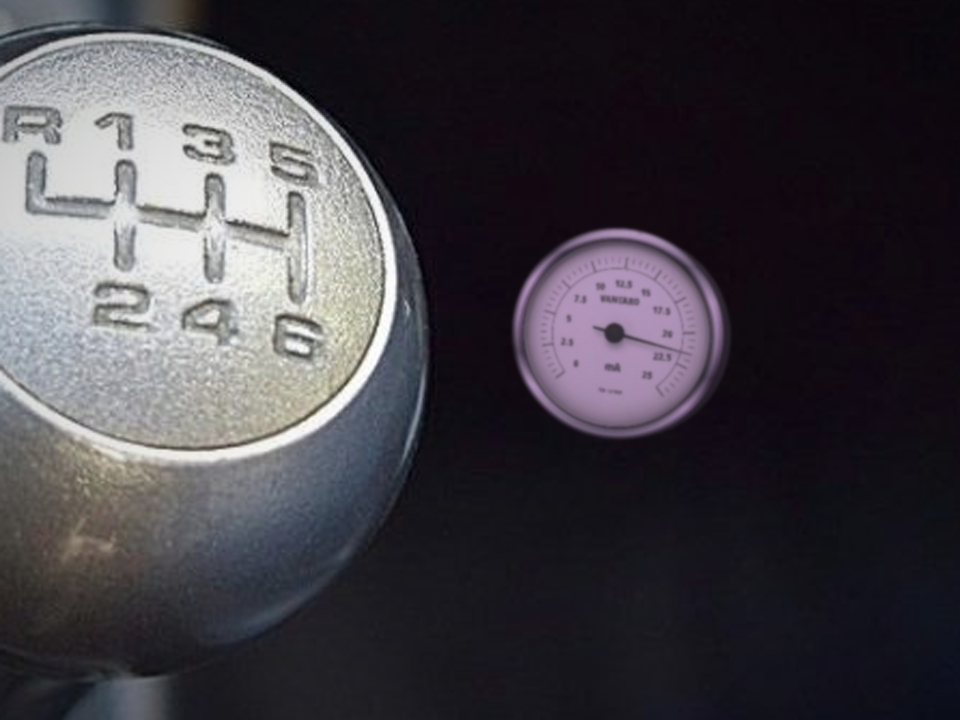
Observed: 21.5 mA
